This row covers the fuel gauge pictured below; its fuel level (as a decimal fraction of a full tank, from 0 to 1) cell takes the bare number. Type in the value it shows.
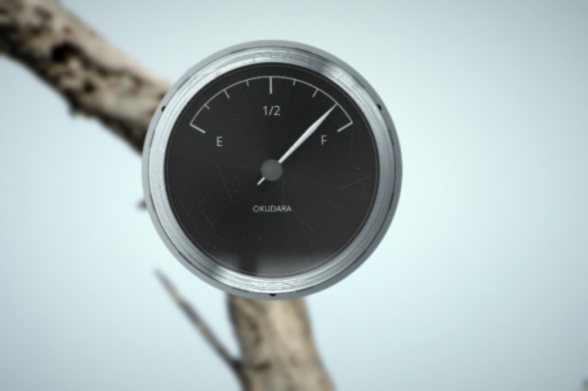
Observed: 0.875
